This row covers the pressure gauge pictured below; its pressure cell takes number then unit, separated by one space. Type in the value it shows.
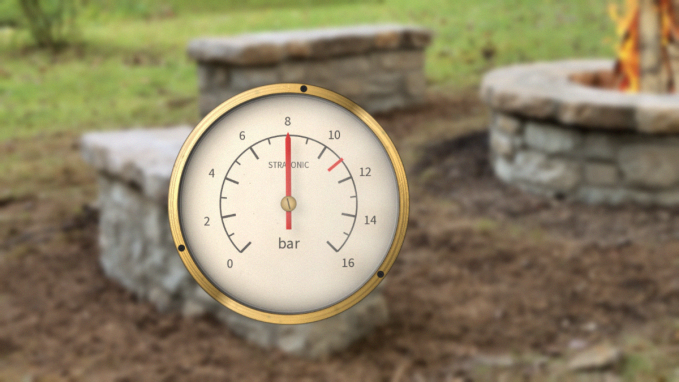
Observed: 8 bar
